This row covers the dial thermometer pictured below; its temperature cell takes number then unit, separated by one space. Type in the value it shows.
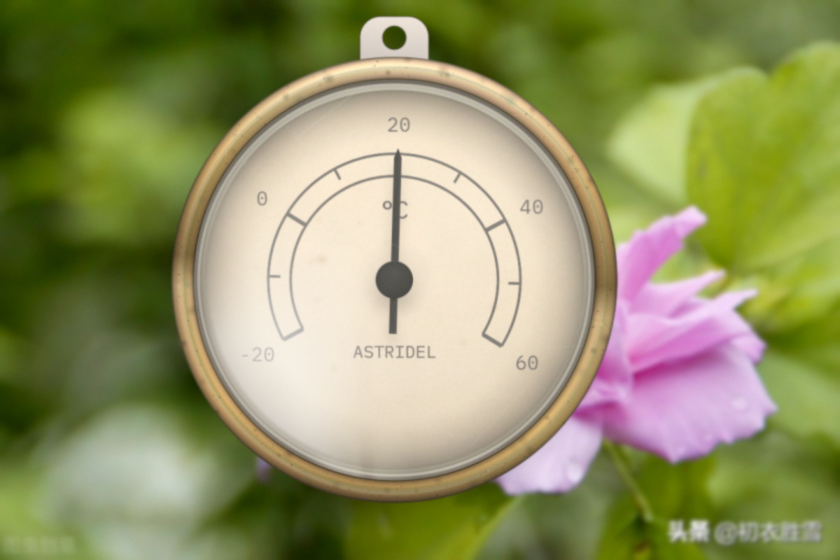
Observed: 20 °C
